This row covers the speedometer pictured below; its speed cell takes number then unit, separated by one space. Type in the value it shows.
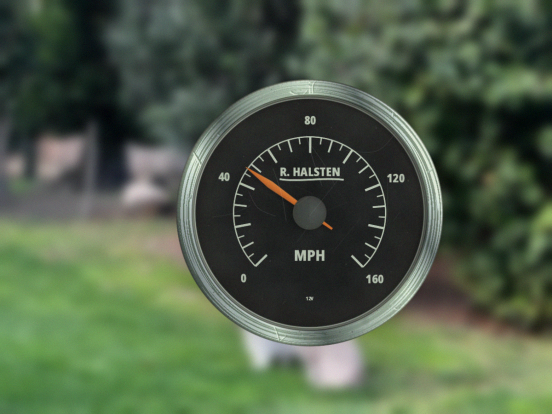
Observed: 47.5 mph
